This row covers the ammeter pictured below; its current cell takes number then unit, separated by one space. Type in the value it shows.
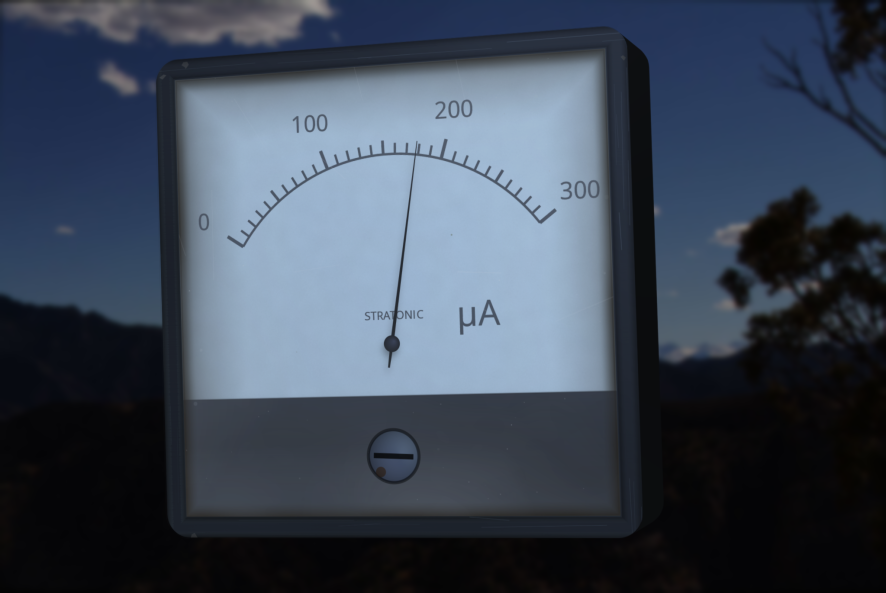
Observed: 180 µA
